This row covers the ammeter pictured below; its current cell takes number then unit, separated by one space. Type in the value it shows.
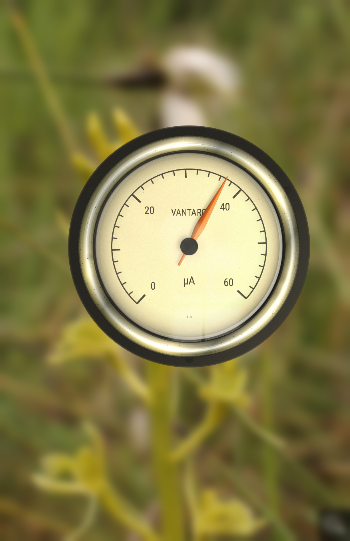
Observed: 37 µA
